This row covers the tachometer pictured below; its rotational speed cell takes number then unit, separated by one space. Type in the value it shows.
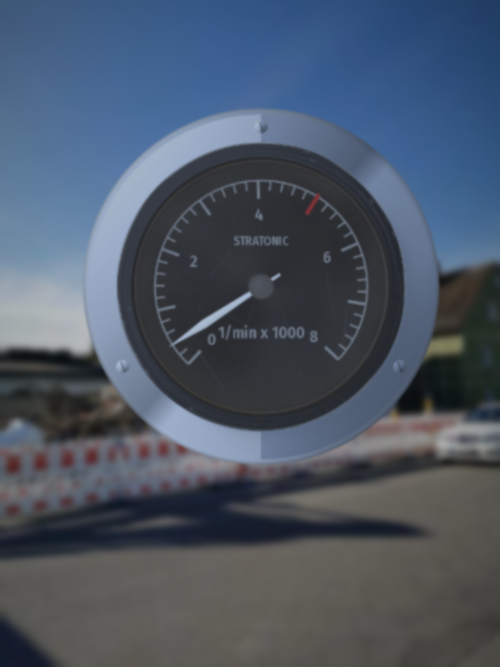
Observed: 400 rpm
